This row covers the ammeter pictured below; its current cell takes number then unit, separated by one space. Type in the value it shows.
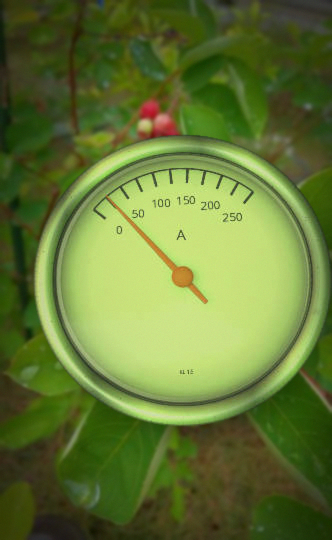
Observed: 25 A
